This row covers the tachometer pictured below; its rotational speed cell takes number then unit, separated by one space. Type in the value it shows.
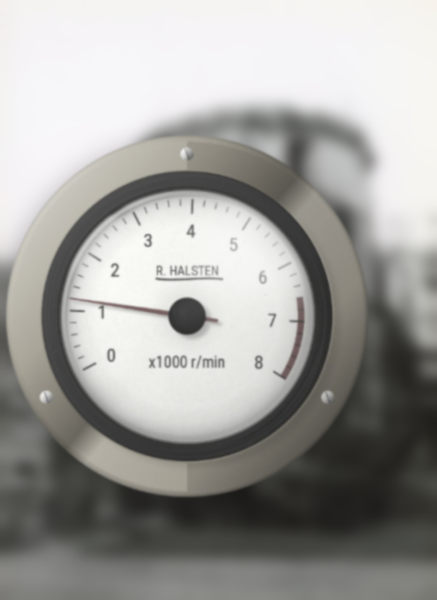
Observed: 1200 rpm
